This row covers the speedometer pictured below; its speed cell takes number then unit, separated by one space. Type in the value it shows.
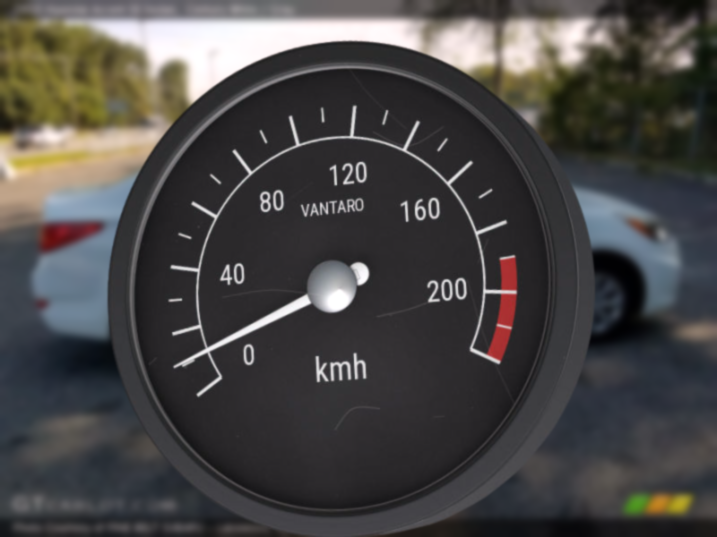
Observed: 10 km/h
